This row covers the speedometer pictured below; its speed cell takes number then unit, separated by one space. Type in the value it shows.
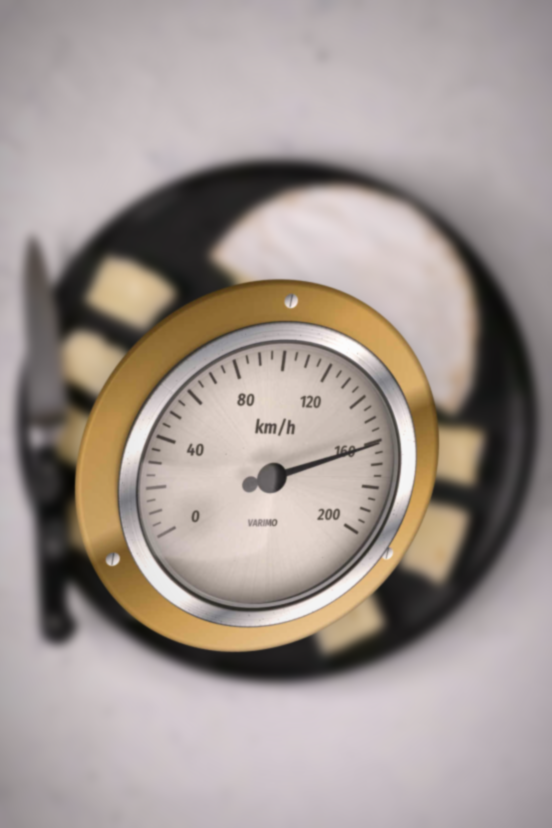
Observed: 160 km/h
